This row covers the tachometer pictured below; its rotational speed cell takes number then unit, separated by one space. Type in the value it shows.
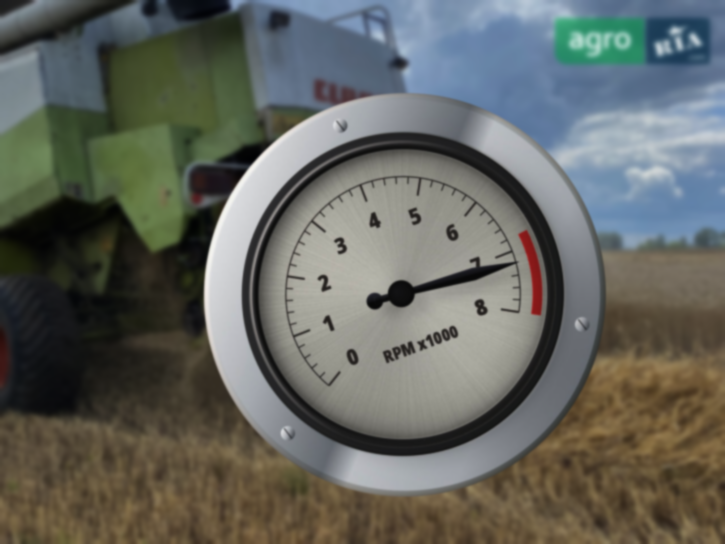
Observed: 7200 rpm
